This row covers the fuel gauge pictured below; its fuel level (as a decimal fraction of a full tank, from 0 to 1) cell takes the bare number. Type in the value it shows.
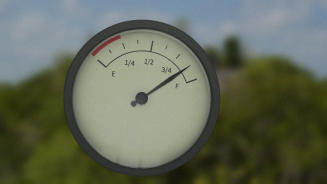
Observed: 0.875
